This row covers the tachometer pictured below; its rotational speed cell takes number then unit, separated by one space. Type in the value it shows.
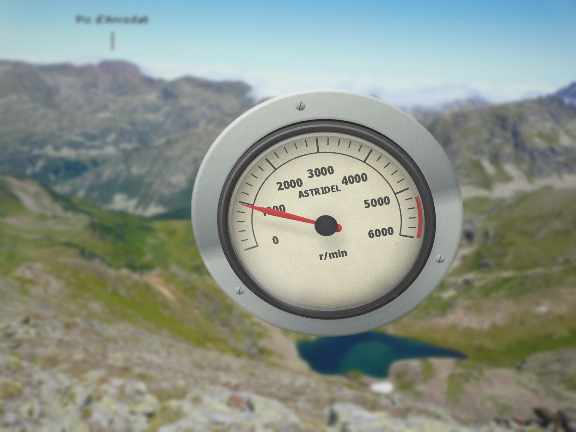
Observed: 1000 rpm
